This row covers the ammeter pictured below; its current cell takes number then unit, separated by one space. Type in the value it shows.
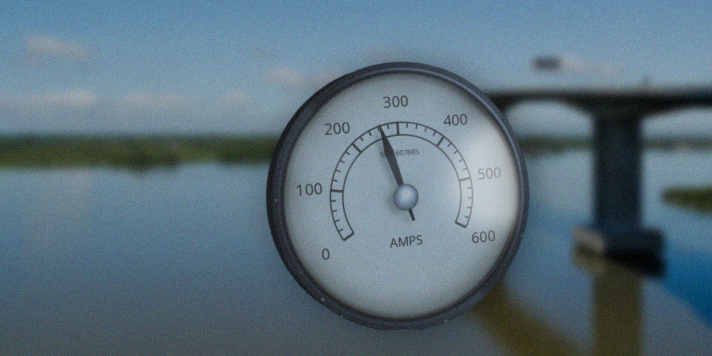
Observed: 260 A
